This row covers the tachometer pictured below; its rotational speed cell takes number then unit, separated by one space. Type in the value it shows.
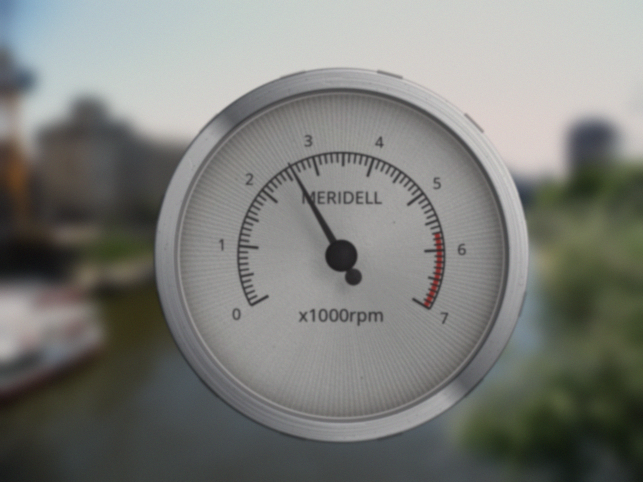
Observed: 2600 rpm
